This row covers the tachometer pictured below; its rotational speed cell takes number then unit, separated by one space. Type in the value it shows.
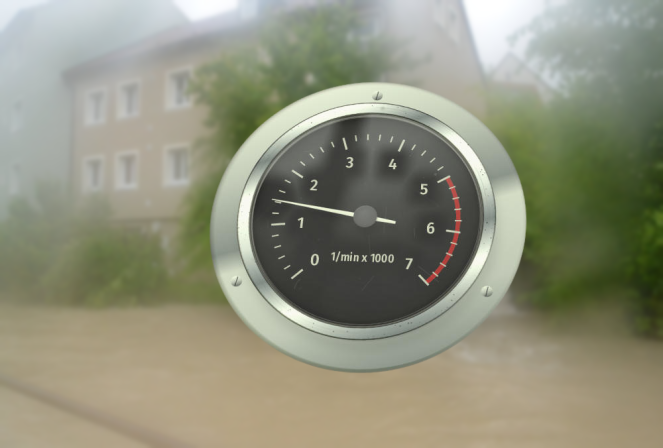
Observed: 1400 rpm
